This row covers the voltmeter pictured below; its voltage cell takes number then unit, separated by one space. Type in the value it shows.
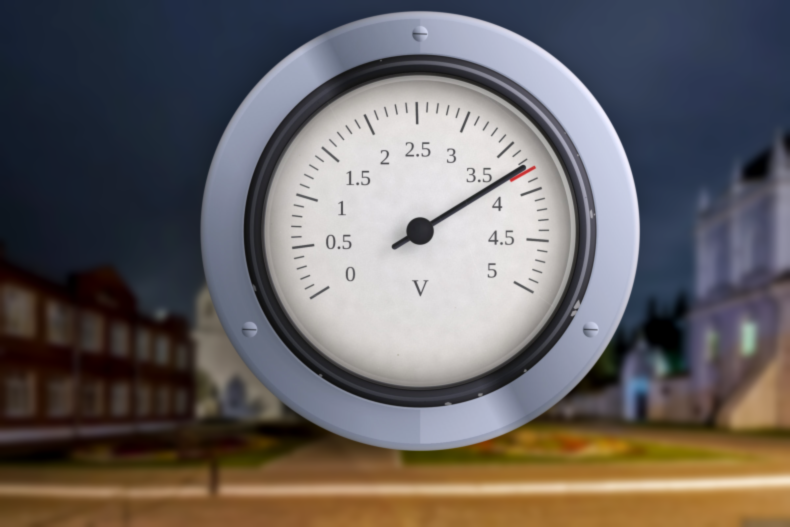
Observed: 3.75 V
